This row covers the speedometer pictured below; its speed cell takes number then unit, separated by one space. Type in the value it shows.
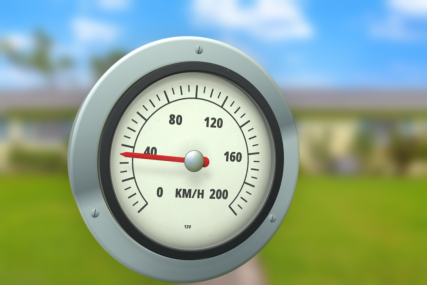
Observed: 35 km/h
